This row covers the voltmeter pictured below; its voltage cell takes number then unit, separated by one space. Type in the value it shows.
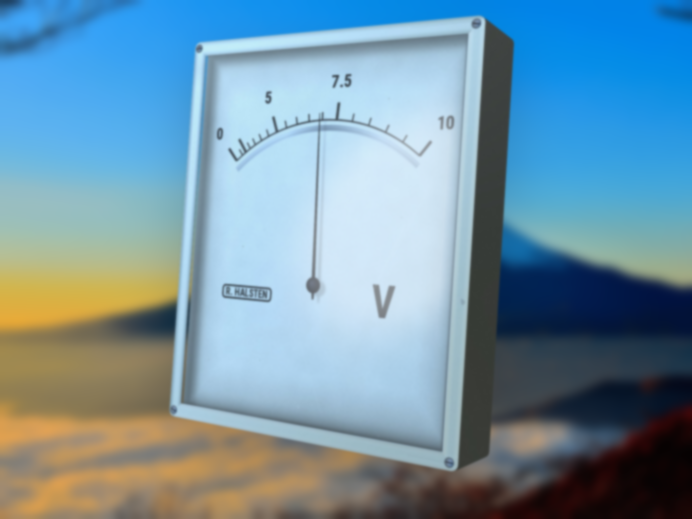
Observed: 7 V
